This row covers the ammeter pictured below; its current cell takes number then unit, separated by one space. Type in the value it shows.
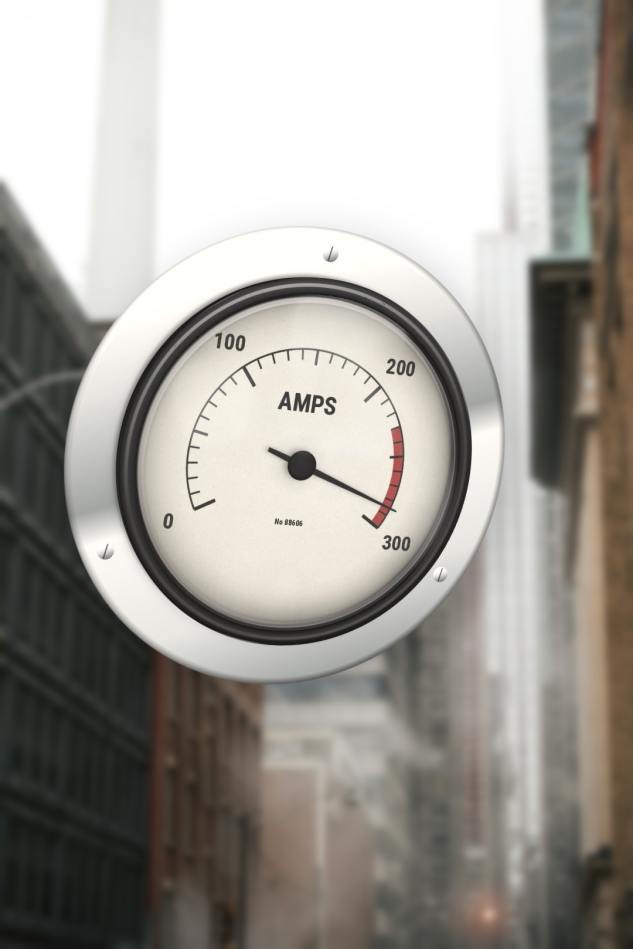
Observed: 285 A
